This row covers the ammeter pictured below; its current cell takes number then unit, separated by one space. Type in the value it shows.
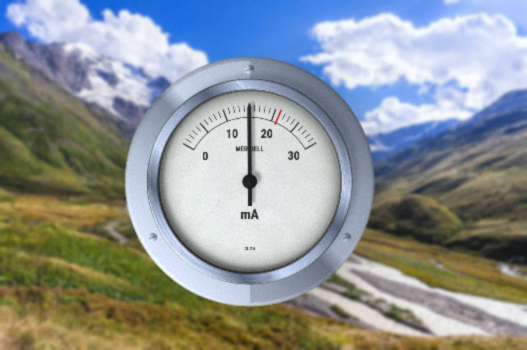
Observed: 15 mA
